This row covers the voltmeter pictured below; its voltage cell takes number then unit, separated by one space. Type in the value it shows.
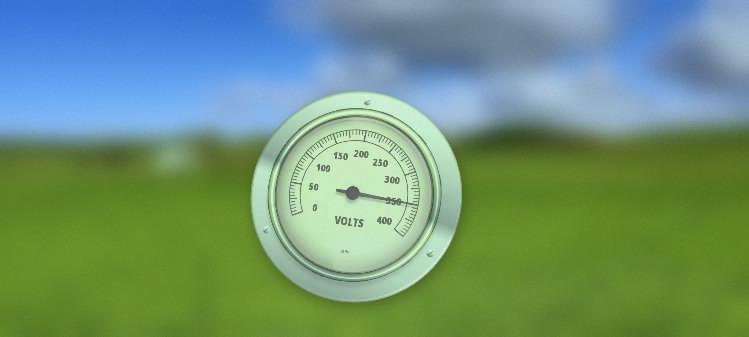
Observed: 350 V
